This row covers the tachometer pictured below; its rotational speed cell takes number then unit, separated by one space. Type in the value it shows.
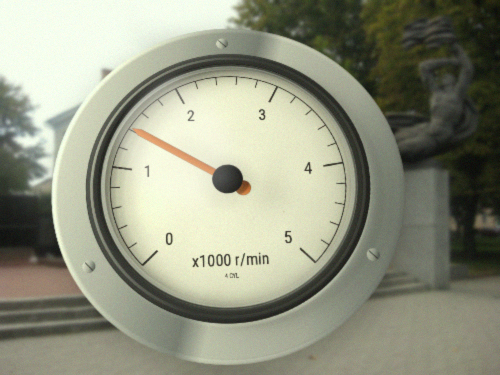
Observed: 1400 rpm
